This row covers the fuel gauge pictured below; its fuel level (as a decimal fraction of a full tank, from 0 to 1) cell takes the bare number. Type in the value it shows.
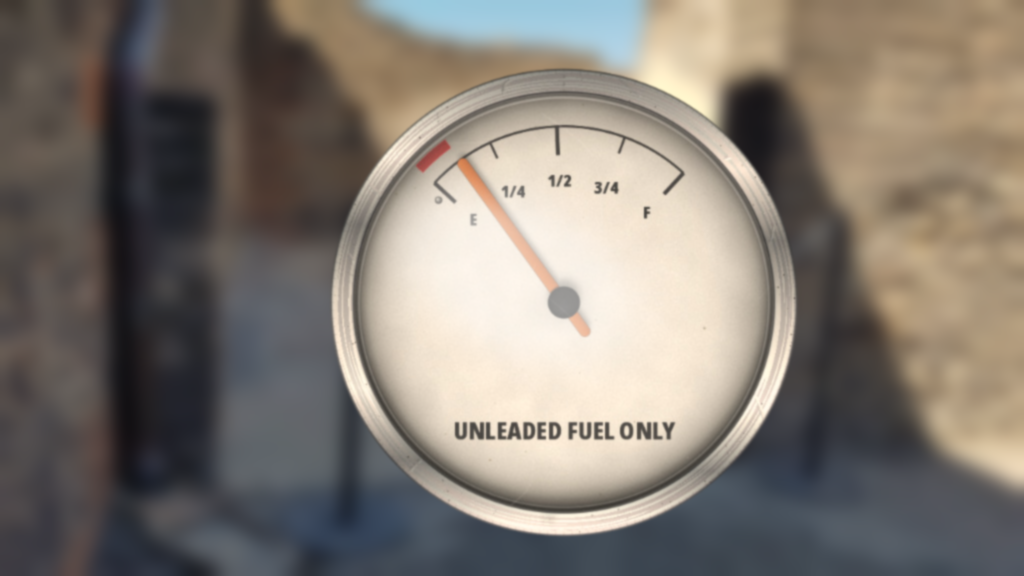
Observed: 0.125
